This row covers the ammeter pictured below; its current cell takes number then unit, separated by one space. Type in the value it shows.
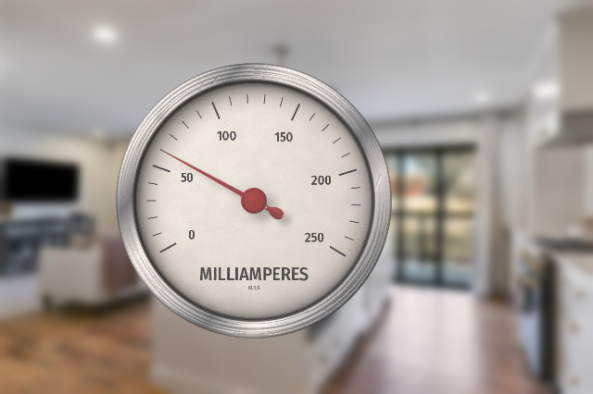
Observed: 60 mA
